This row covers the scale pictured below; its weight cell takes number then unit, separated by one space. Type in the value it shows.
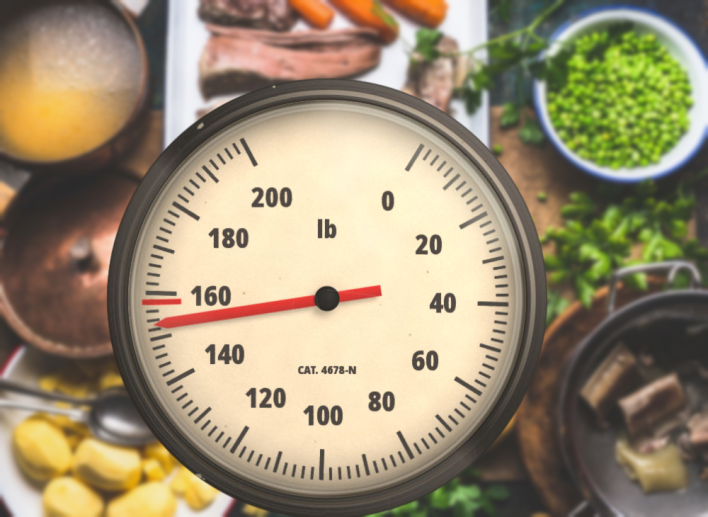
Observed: 153 lb
